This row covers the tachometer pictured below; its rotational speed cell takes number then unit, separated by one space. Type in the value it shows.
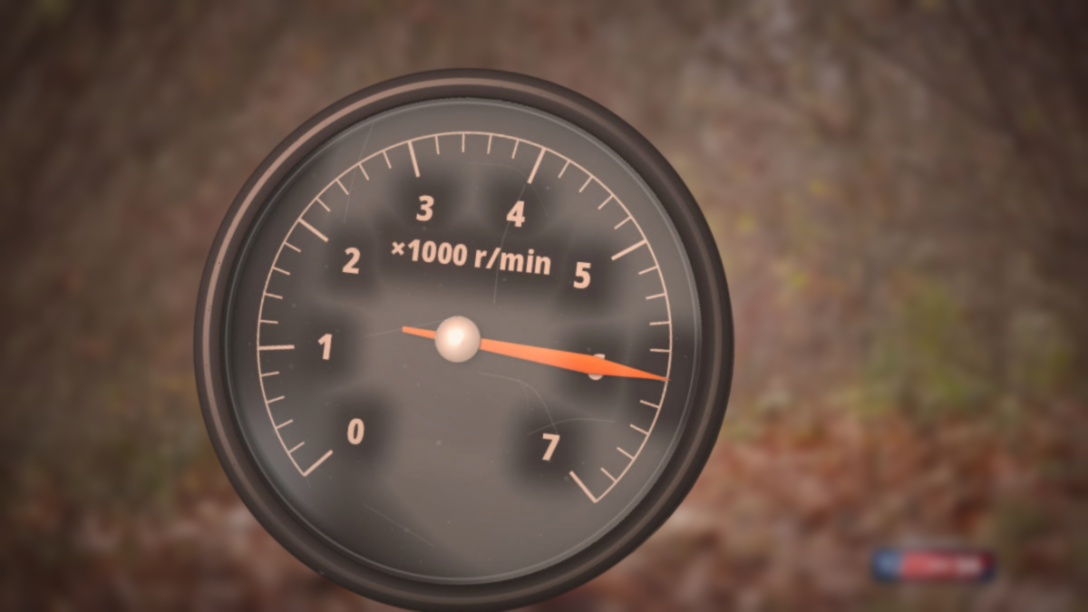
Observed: 6000 rpm
